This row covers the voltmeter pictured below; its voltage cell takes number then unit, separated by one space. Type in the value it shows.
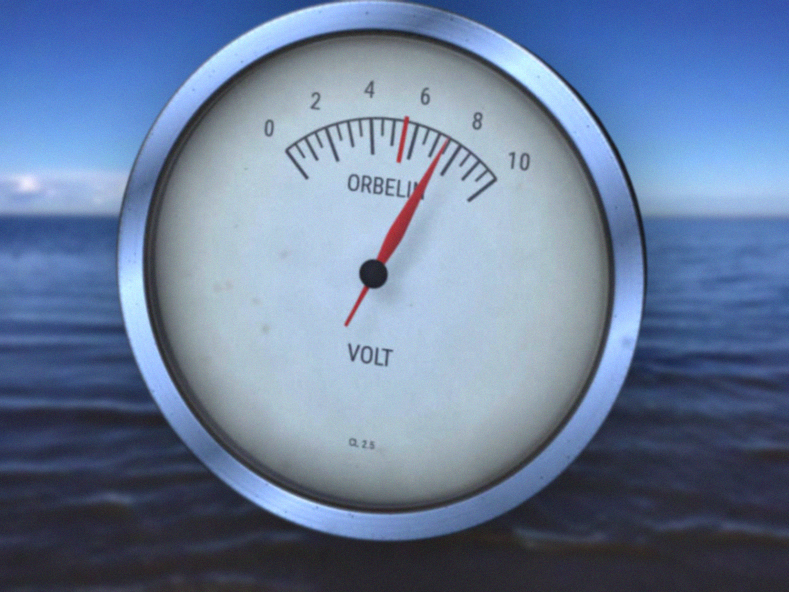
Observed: 7.5 V
